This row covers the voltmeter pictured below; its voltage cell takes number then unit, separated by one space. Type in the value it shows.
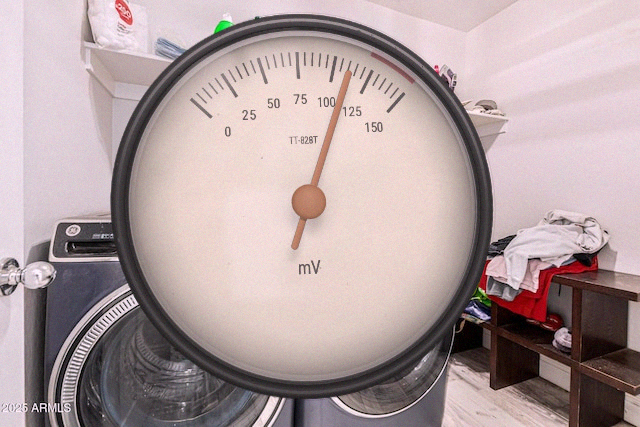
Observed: 110 mV
